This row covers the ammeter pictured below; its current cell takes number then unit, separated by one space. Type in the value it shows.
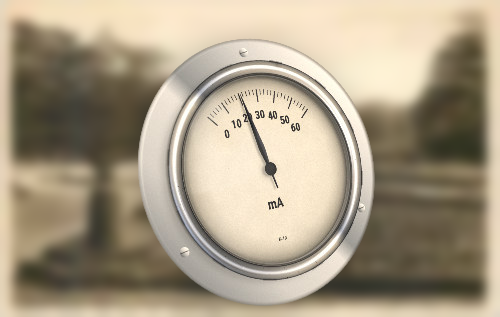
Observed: 20 mA
